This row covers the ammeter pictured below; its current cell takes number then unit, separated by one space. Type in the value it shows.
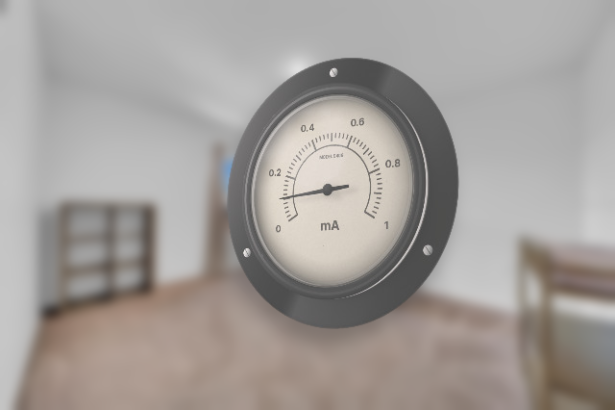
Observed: 0.1 mA
